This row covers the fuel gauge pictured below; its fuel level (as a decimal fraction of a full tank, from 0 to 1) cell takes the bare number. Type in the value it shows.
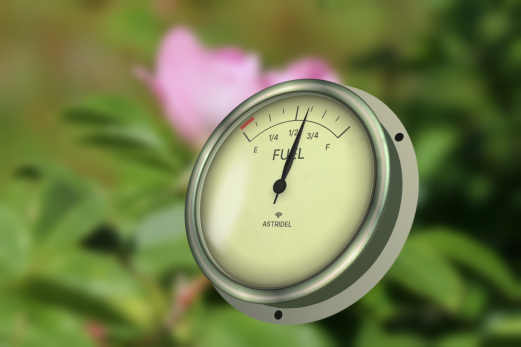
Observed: 0.625
